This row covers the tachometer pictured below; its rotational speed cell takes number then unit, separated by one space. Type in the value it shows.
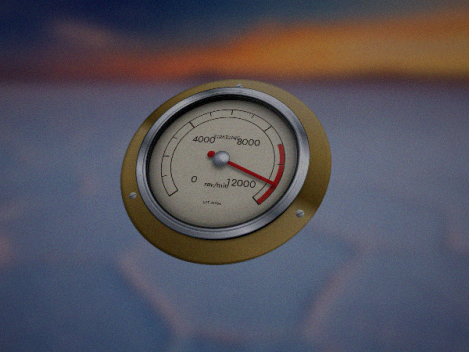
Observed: 11000 rpm
